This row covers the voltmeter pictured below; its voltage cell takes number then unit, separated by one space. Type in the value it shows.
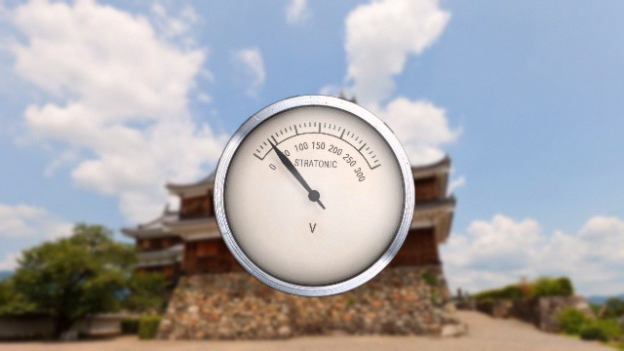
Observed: 40 V
